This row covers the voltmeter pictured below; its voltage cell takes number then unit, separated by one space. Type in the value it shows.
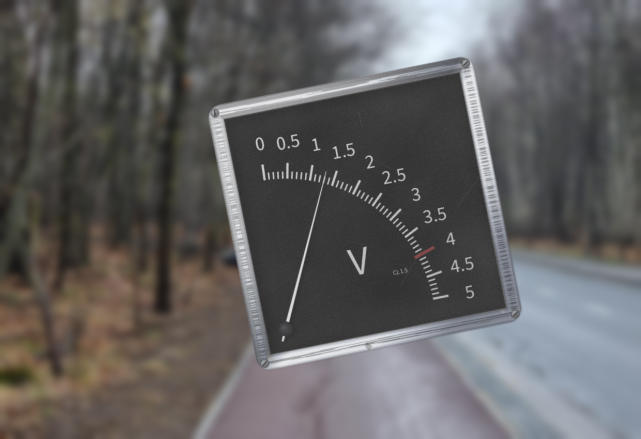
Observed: 1.3 V
